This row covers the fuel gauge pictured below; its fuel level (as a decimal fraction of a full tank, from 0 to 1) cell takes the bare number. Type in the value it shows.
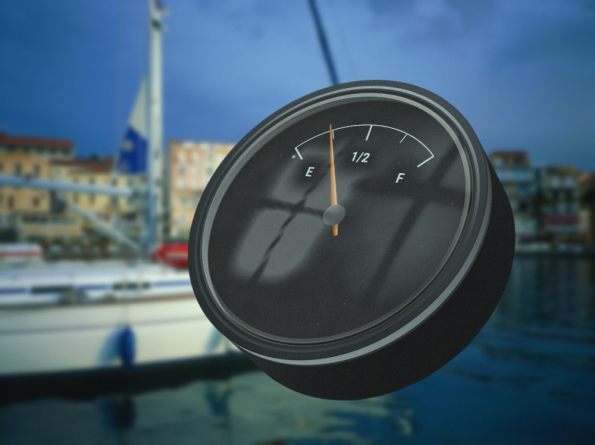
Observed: 0.25
